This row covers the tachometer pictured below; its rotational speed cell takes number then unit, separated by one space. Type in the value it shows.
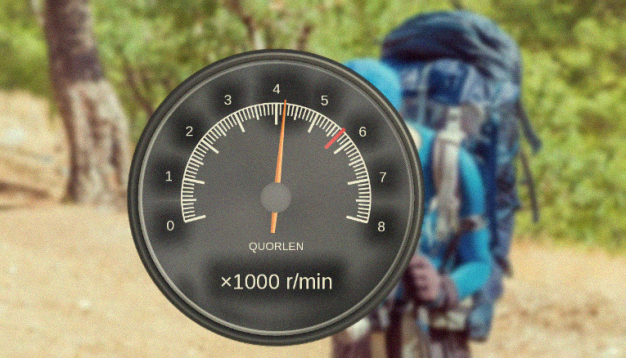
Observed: 4200 rpm
